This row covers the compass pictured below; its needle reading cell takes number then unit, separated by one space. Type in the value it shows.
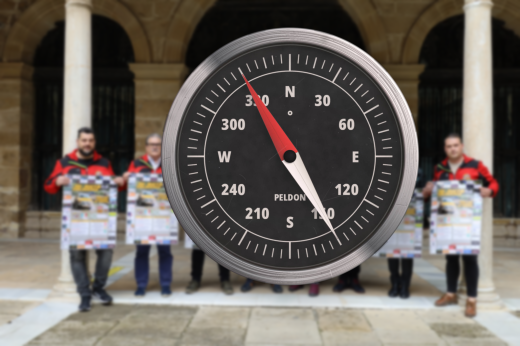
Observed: 330 °
